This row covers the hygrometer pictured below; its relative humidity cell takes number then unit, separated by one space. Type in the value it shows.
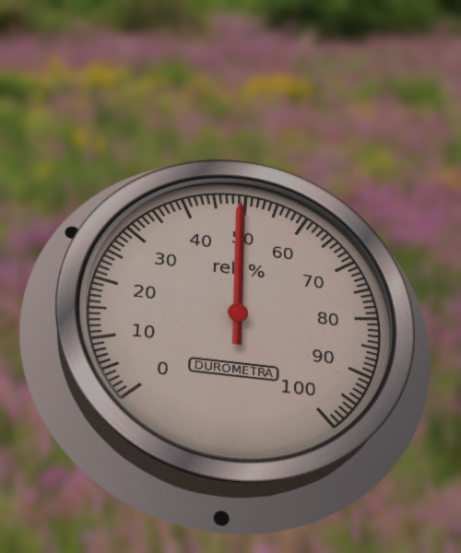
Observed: 49 %
